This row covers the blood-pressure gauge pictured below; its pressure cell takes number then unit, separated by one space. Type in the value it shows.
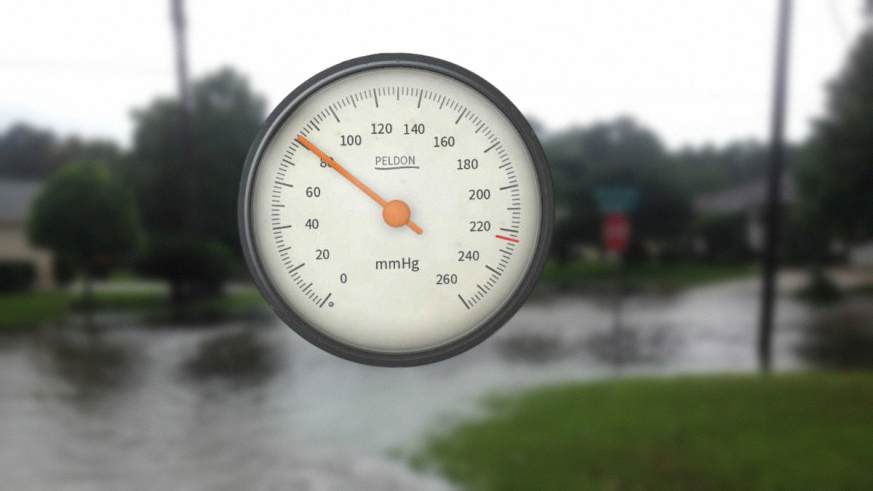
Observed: 82 mmHg
